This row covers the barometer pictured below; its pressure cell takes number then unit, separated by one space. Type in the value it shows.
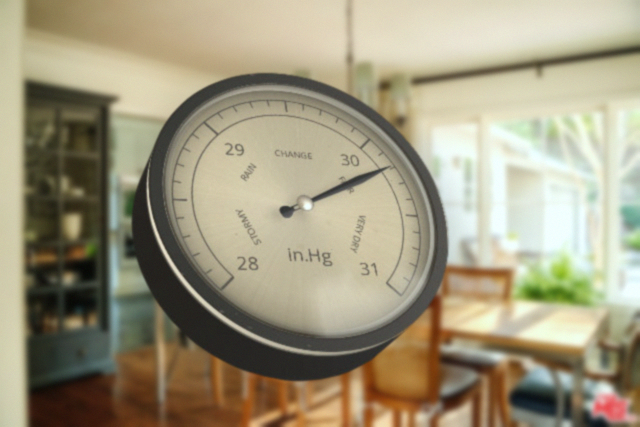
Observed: 30.2 inHg
